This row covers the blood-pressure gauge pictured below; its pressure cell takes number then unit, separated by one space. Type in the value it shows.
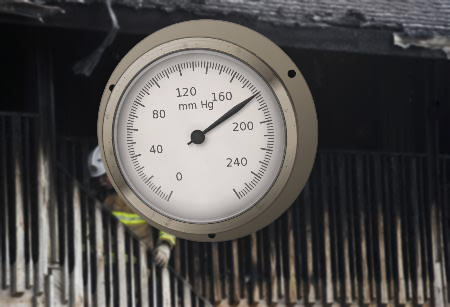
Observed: 180 mmHg
